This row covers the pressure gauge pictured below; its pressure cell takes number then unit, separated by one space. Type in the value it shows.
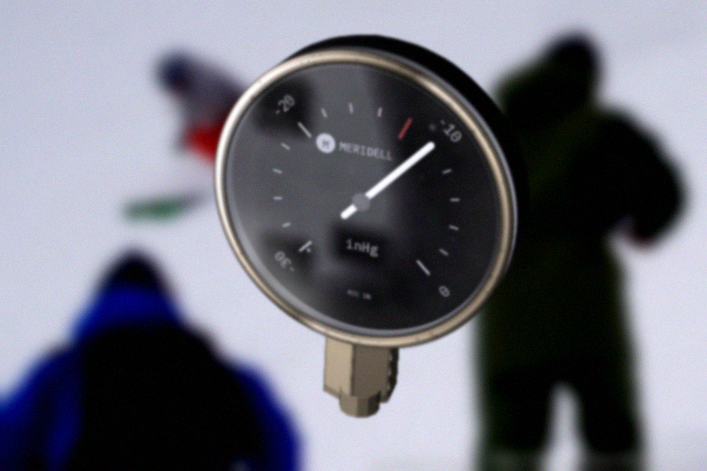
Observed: -10 inHg
